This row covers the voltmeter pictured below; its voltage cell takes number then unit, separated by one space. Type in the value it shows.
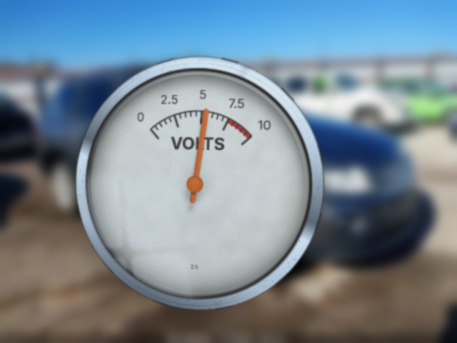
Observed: 5.5 V
